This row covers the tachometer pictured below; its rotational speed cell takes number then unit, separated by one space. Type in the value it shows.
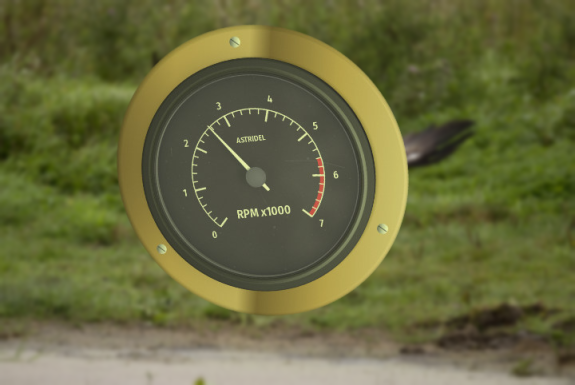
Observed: 2600 rpm
